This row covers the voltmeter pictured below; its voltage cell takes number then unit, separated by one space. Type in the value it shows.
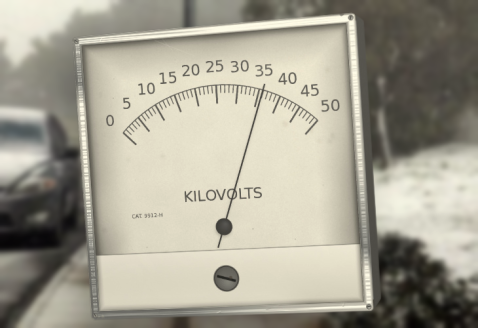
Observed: 36 kV
